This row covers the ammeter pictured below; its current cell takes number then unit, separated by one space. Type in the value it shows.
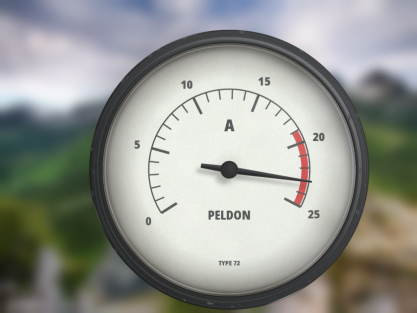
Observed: 23 A
